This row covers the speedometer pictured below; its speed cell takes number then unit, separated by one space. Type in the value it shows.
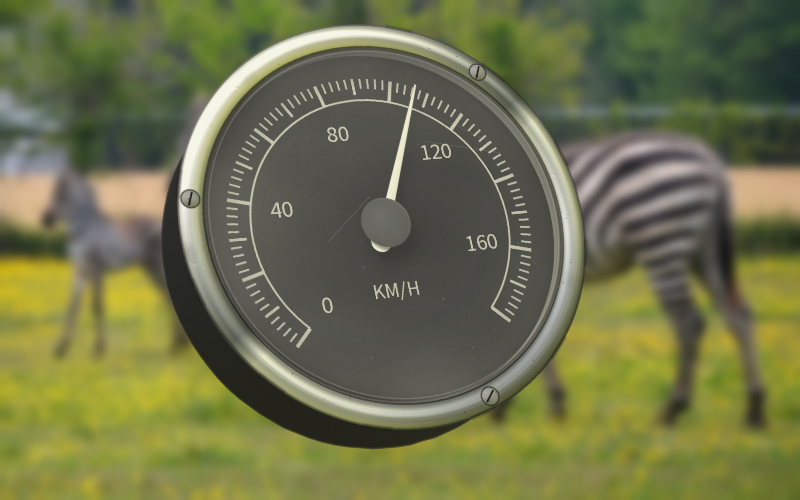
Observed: 106 km/h
